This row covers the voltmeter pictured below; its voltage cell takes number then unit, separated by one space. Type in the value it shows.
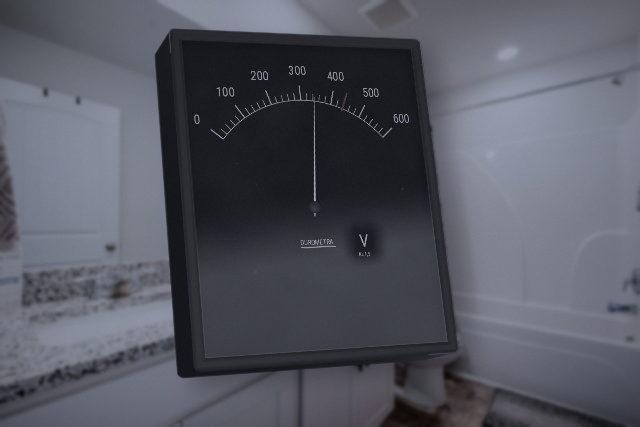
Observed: 340 V
